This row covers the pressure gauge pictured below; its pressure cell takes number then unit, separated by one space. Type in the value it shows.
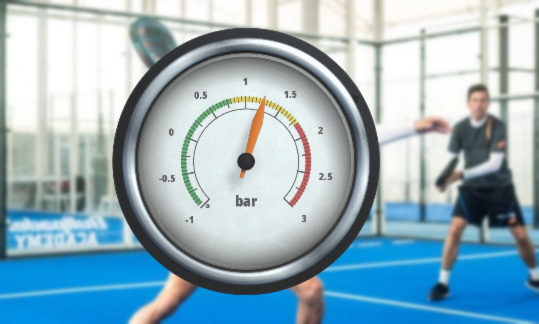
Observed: 1.25 bar
